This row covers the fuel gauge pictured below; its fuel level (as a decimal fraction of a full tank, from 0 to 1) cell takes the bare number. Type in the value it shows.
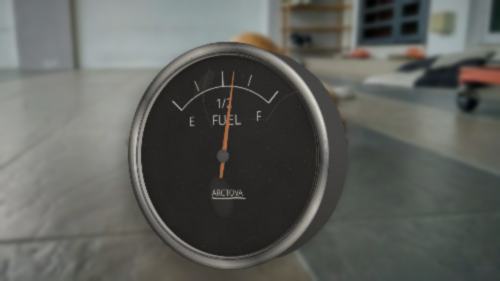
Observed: 0.625
